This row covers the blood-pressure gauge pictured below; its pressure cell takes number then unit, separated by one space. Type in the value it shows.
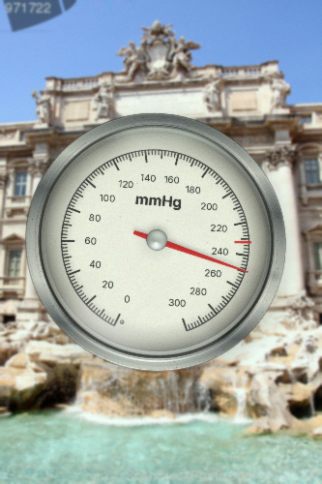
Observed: 250 mmHg
